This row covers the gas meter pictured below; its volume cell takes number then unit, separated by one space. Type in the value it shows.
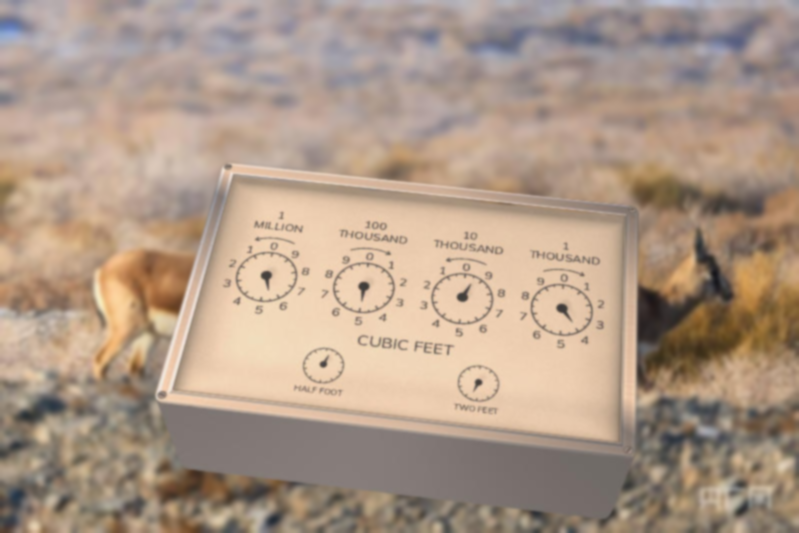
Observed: 549400 ft³
